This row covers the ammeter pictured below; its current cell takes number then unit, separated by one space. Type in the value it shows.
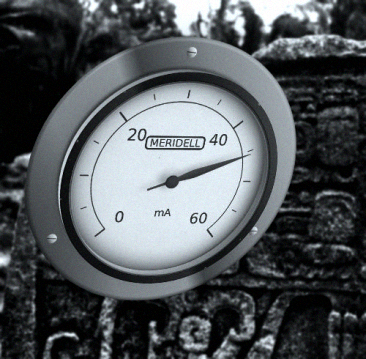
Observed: 45 mA
